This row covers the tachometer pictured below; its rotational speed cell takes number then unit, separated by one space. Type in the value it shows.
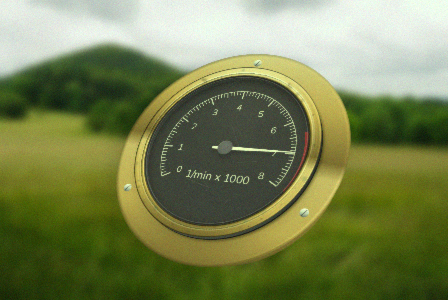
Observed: 7000 rpm
